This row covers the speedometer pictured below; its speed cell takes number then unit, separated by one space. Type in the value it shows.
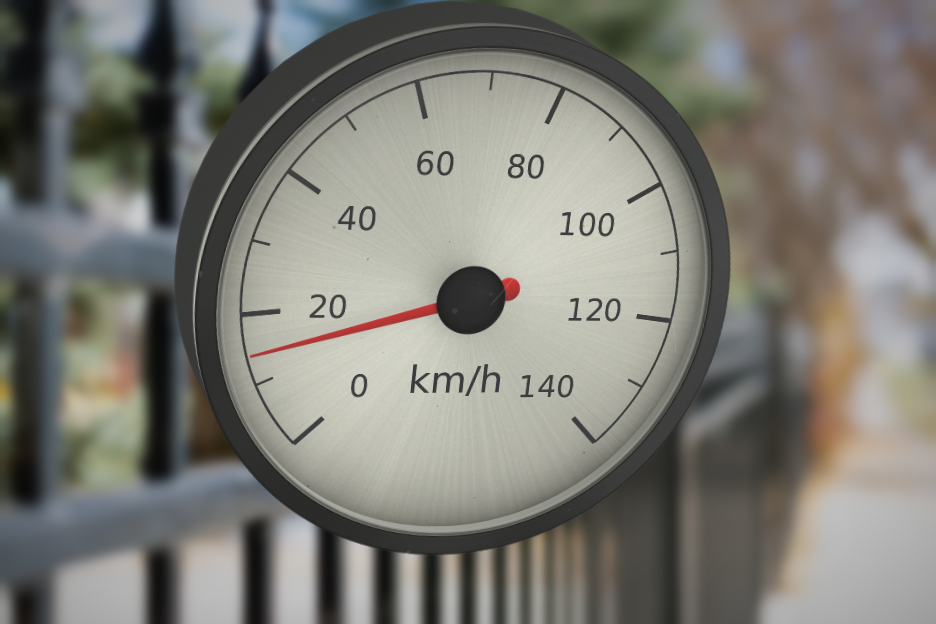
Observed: 15 km/h
